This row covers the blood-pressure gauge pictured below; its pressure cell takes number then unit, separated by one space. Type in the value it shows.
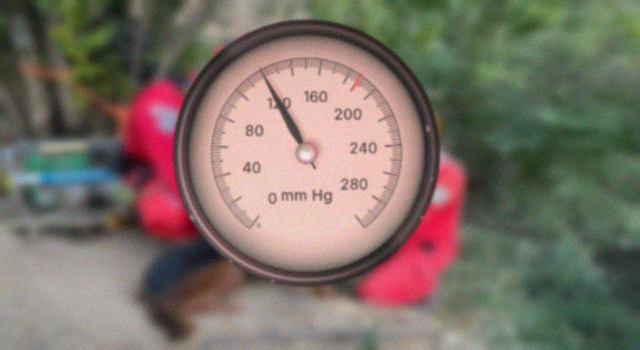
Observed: 120 mmHg
